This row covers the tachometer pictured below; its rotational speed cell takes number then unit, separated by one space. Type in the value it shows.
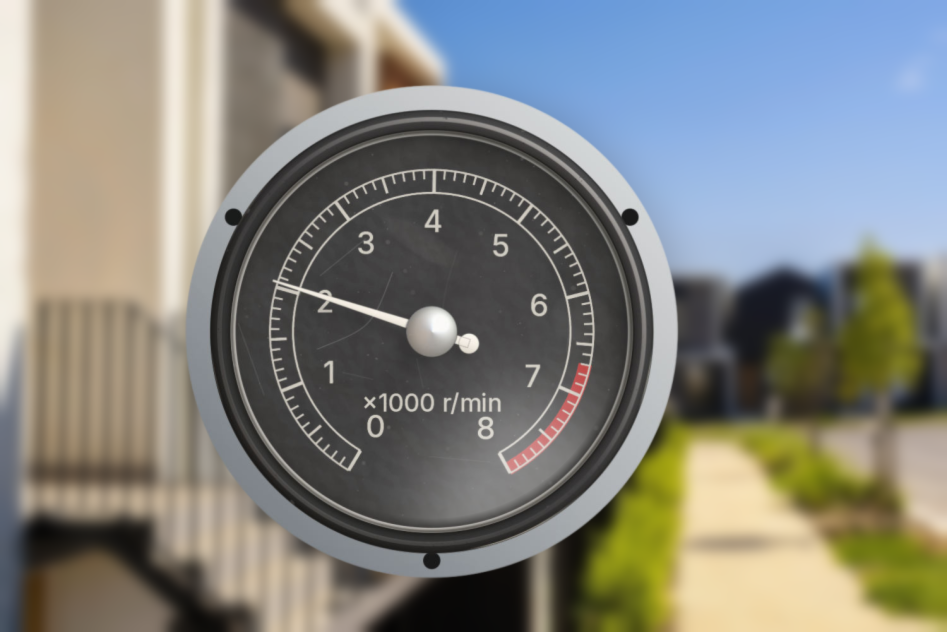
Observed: 2050 rpm
